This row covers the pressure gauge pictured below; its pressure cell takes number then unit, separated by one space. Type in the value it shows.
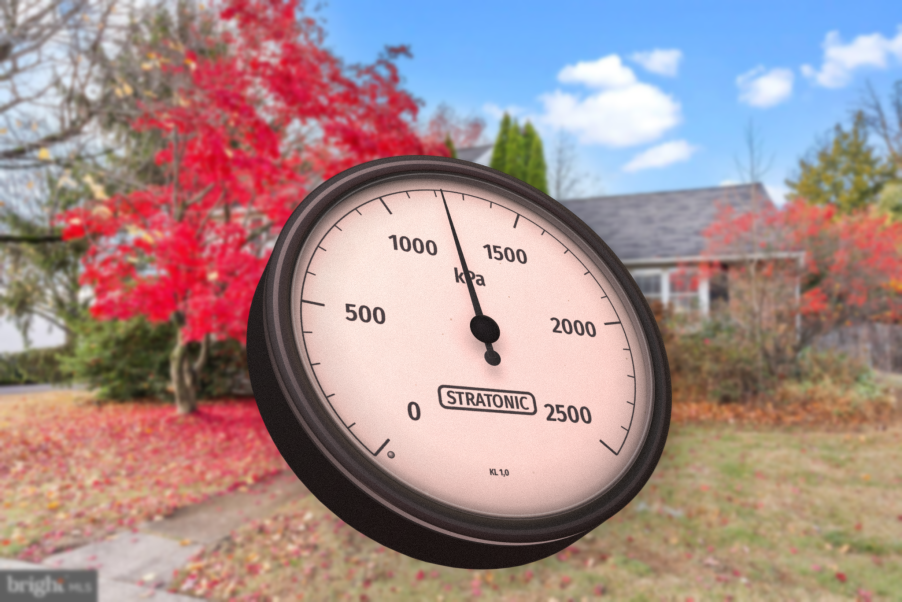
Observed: 1200 kPa
